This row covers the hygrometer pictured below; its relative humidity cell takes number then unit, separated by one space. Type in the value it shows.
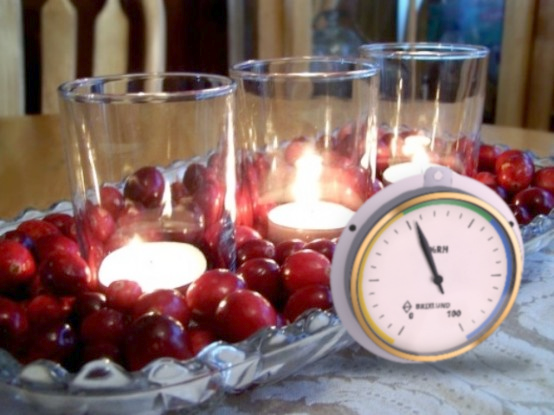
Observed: 42 %
